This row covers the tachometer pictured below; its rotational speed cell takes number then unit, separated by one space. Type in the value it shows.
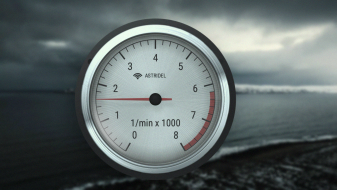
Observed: 1600 rpm
